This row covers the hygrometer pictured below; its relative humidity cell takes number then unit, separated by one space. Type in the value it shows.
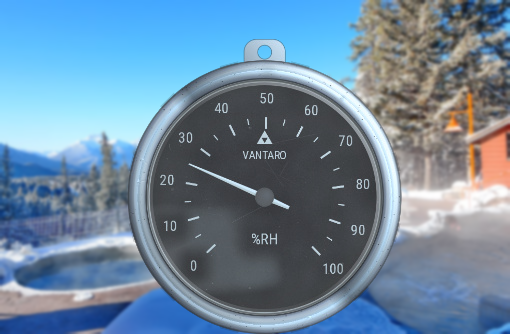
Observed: 25 %
